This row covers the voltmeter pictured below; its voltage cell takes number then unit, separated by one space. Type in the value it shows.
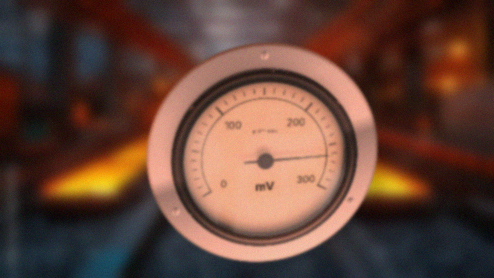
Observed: 260 mV
